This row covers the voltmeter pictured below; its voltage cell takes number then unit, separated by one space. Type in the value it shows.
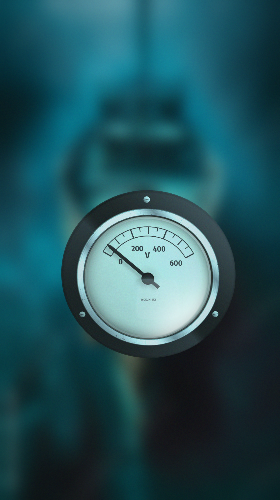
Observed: 50 V
